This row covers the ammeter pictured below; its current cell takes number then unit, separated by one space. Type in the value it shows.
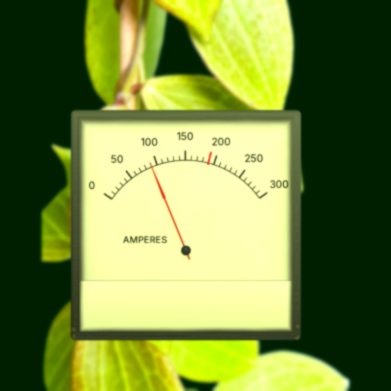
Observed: 90 A
